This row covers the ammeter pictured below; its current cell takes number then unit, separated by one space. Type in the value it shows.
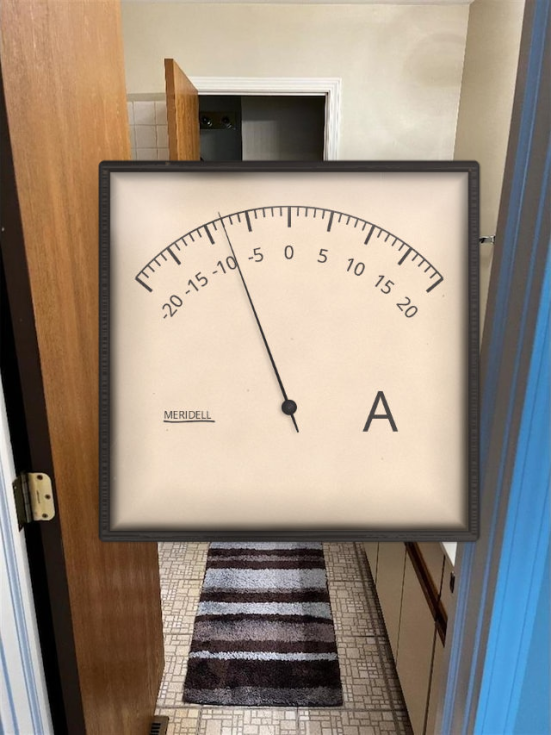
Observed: -8 A
